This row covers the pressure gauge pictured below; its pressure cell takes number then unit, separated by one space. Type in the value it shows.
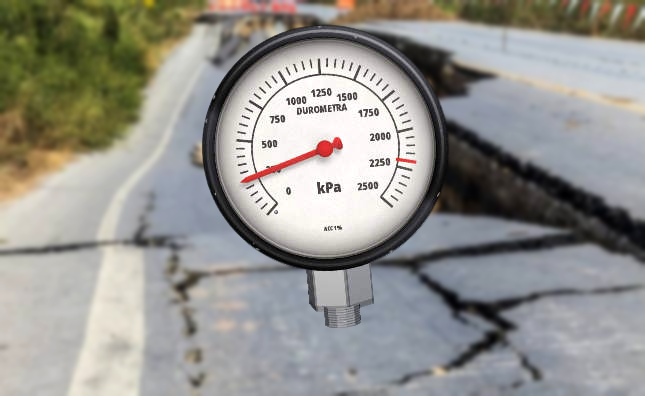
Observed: 250 kPa
